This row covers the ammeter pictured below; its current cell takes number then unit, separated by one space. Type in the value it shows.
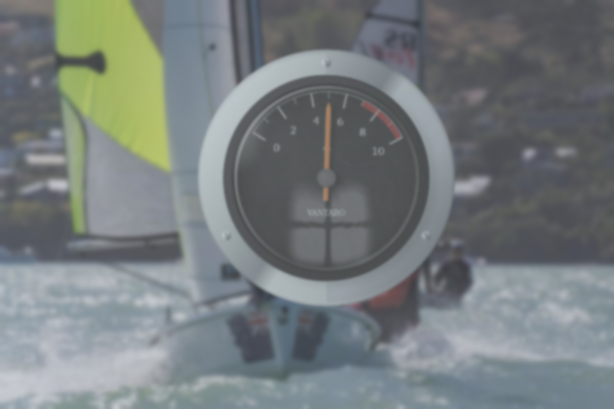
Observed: 5 A
